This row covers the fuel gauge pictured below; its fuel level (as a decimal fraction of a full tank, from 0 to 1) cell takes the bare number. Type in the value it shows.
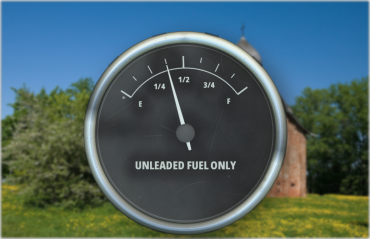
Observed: 0.375
